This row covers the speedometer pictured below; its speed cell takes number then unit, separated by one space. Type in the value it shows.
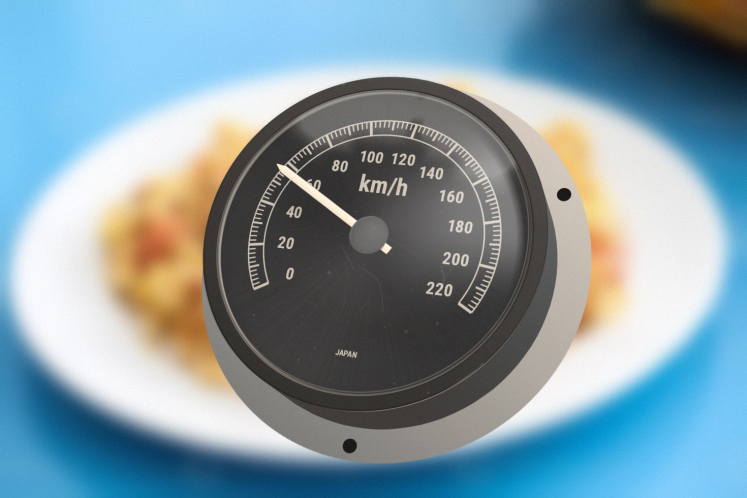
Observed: 56 km/h
